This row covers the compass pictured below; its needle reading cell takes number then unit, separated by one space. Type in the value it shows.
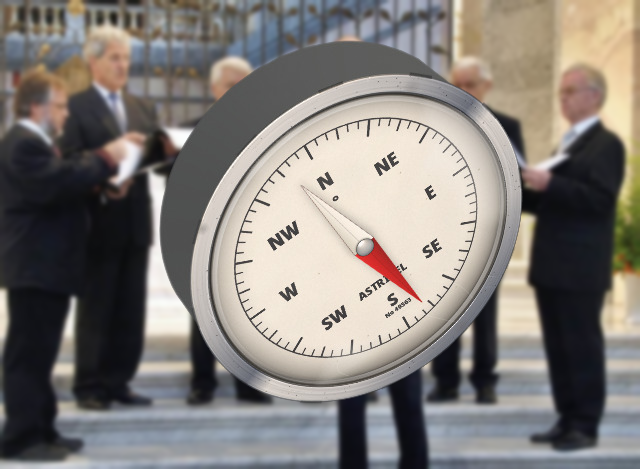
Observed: 167.5 °
